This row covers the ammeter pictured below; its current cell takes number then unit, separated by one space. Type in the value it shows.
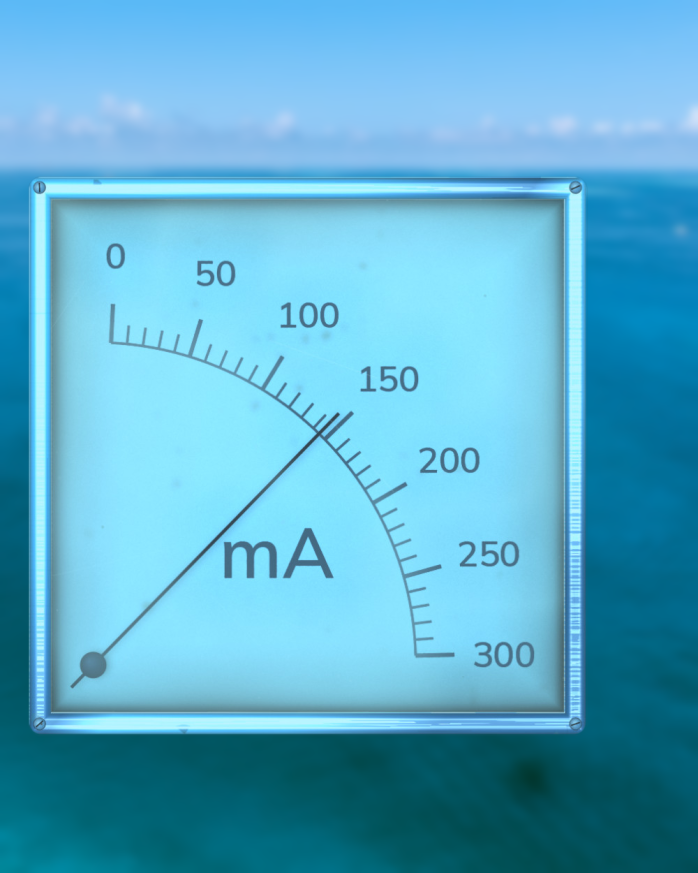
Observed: 145 mA
